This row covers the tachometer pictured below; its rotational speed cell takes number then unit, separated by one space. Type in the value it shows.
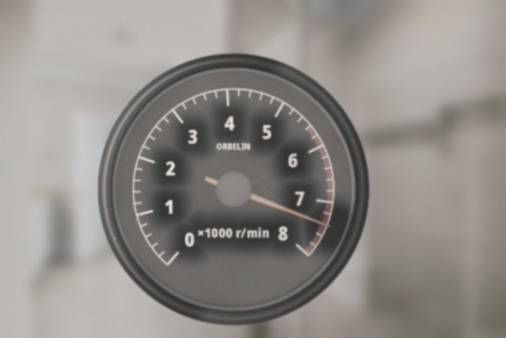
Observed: 7400 rpm
